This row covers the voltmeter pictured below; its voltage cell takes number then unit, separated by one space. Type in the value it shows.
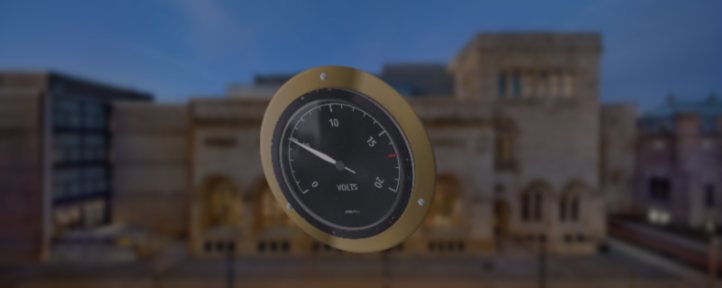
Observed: 5 V
